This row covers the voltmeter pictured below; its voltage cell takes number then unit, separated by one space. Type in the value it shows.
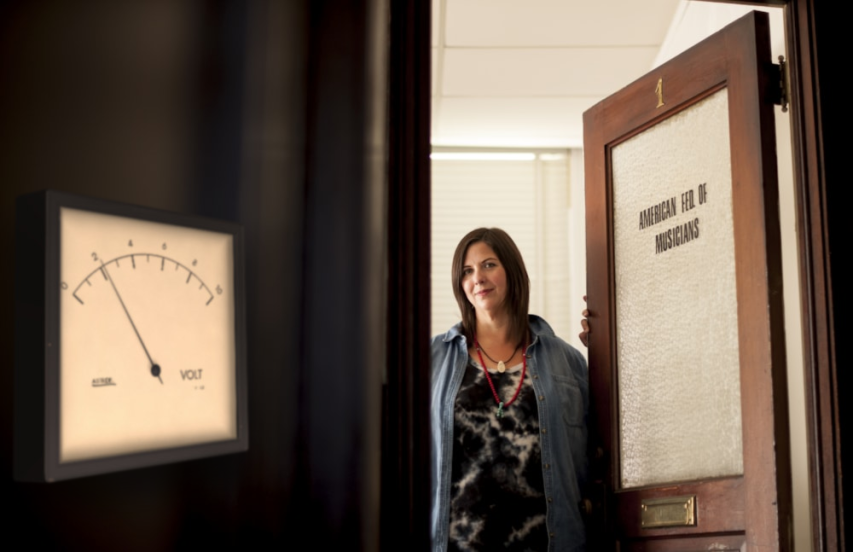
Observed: 2 V
